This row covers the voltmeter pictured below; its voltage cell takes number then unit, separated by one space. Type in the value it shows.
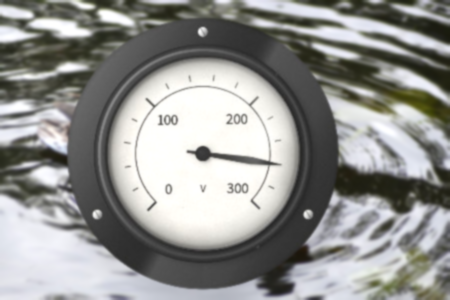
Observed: 260 V
